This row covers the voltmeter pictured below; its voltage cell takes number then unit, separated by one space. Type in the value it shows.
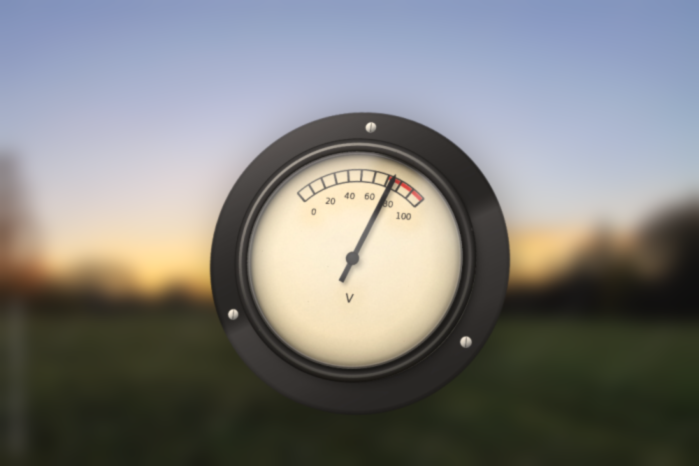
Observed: 75 V
